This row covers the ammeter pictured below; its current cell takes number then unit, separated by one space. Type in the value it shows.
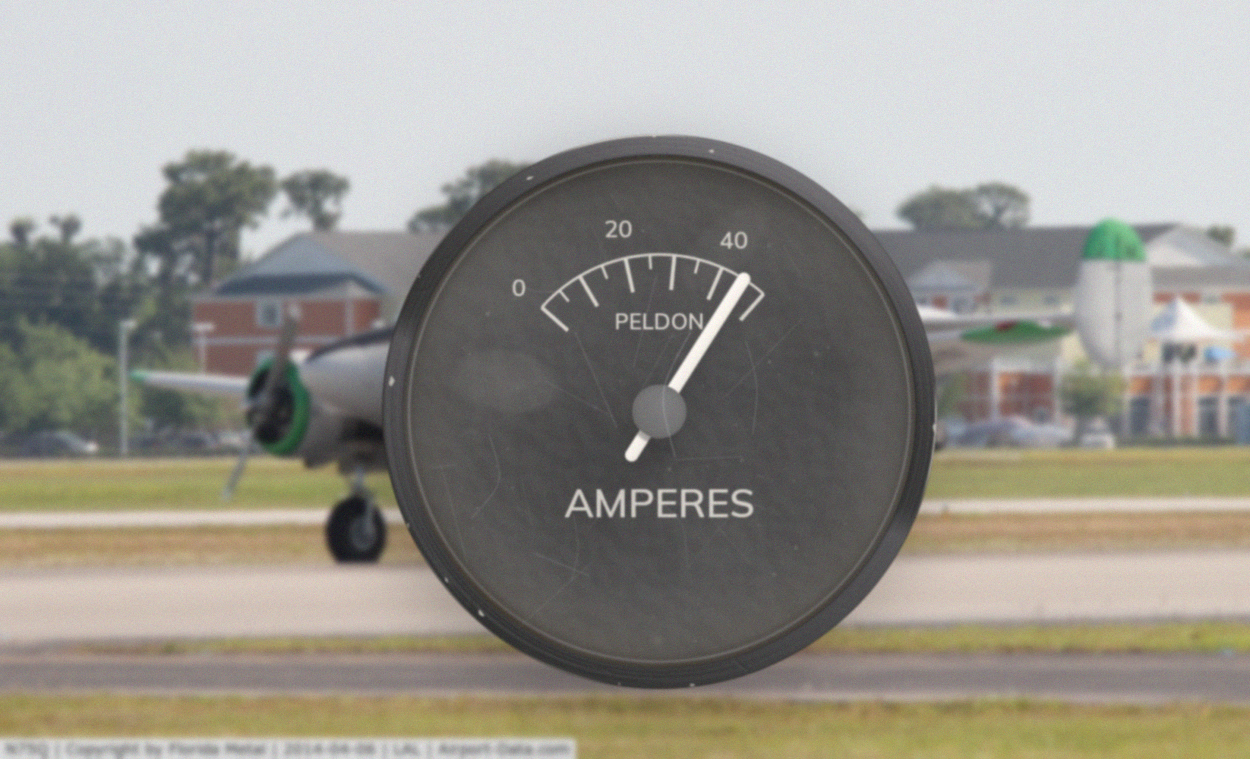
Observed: 45 A
